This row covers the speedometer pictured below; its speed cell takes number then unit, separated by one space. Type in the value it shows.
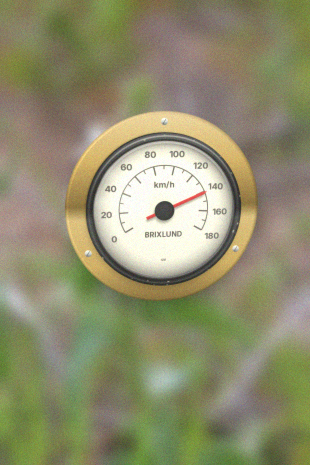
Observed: 140 km/h
